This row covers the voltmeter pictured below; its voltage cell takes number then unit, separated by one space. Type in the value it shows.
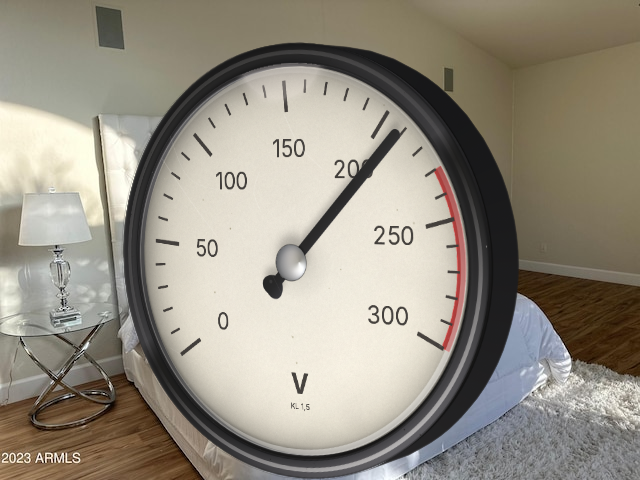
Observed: 210 V
